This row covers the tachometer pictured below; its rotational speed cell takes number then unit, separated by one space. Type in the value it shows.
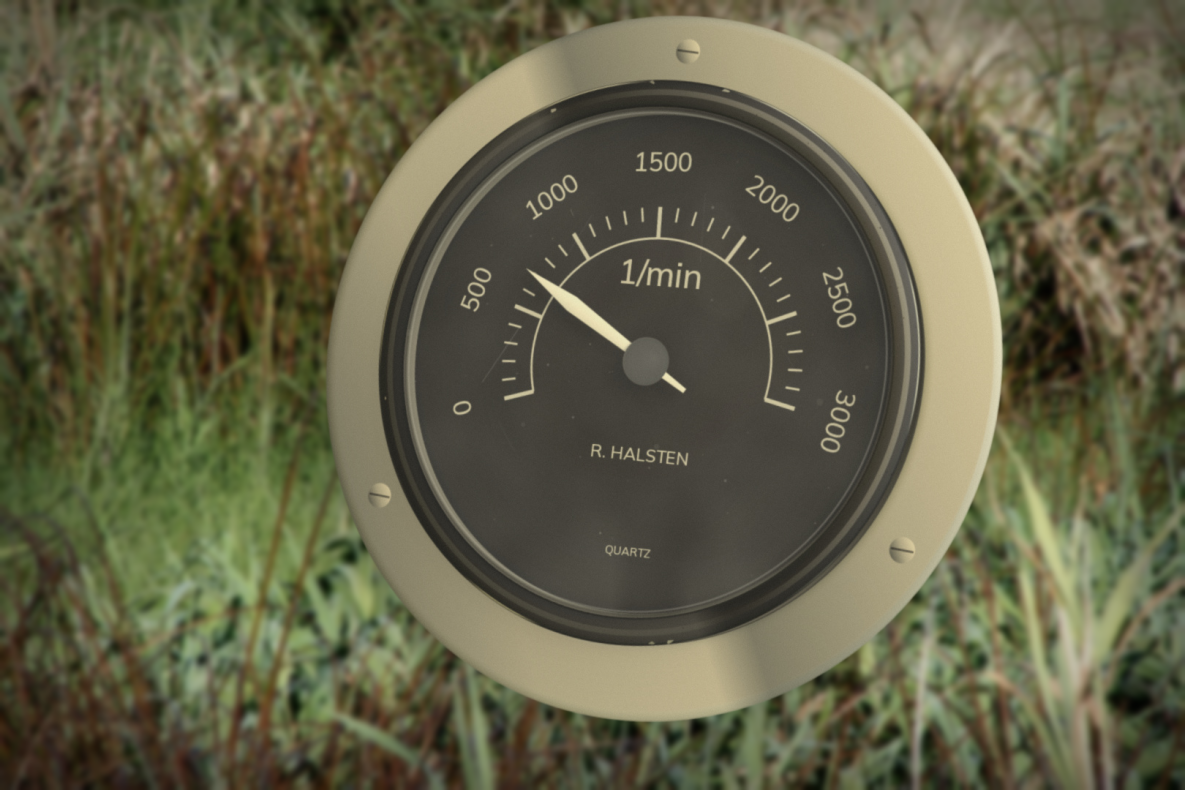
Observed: 700 rpm
